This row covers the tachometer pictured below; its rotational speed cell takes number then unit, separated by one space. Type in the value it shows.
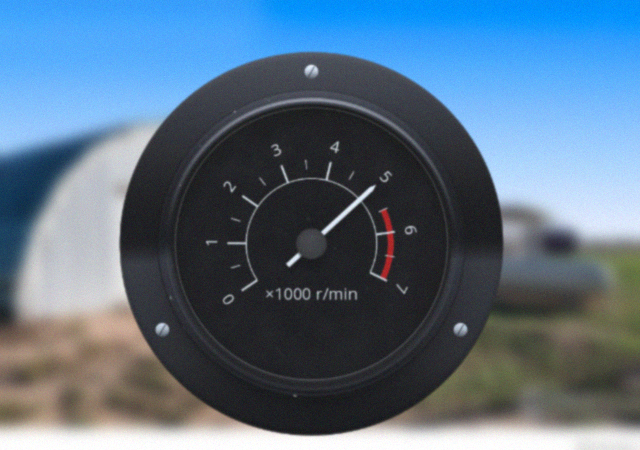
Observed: 5000 rpm
